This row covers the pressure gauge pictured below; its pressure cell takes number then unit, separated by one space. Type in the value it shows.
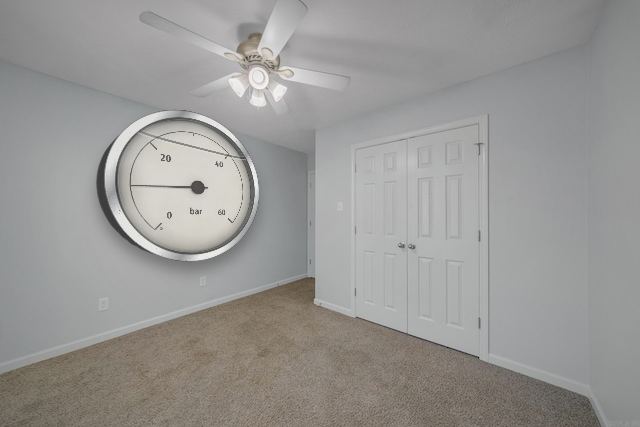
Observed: 10 bar
